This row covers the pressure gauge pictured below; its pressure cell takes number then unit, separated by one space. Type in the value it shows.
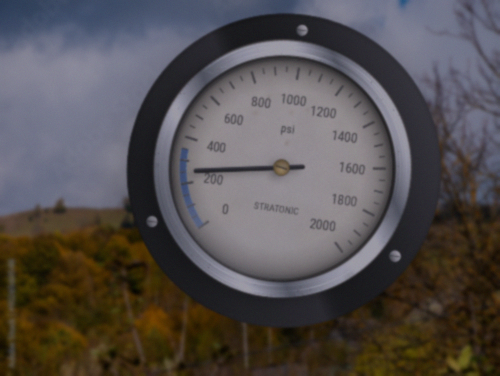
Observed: 250 psi
